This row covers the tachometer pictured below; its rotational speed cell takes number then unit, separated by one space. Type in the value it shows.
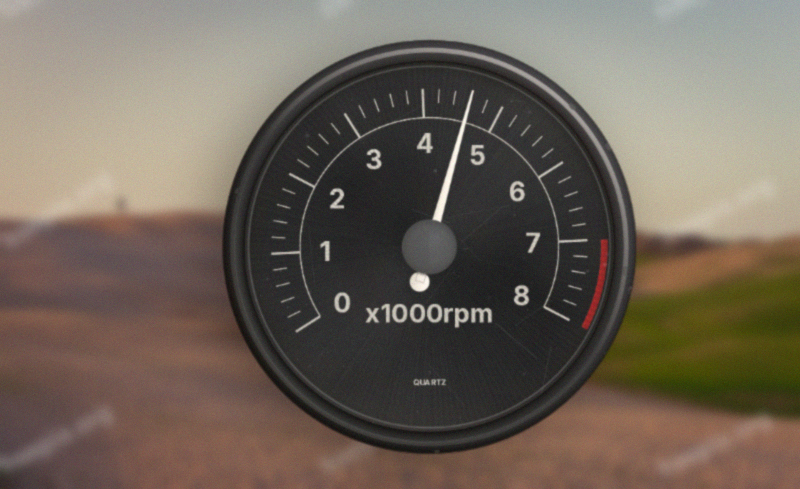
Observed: 4600 rpm
